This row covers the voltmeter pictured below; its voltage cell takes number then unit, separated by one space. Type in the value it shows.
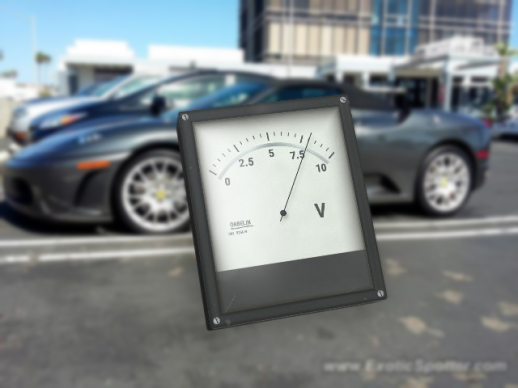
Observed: 8 V
